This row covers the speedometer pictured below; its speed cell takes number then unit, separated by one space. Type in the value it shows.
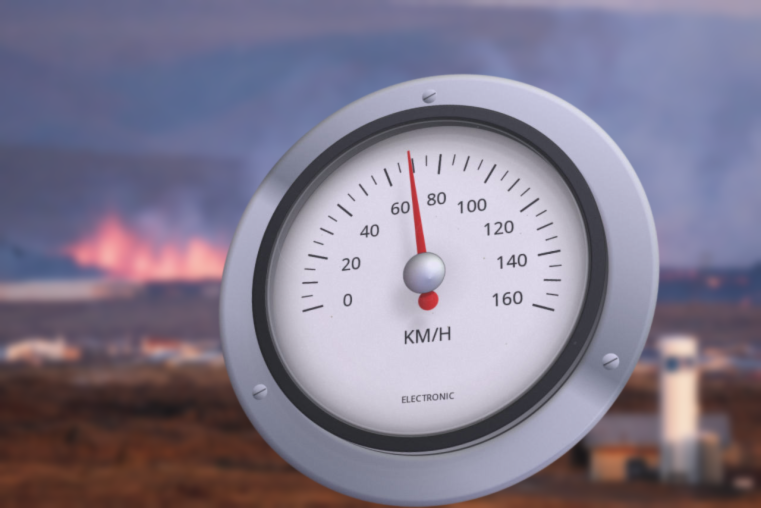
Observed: 70 km/h
